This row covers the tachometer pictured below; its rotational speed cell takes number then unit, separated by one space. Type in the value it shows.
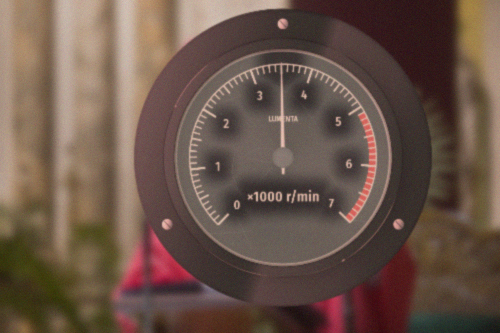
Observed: 3500 rpm
